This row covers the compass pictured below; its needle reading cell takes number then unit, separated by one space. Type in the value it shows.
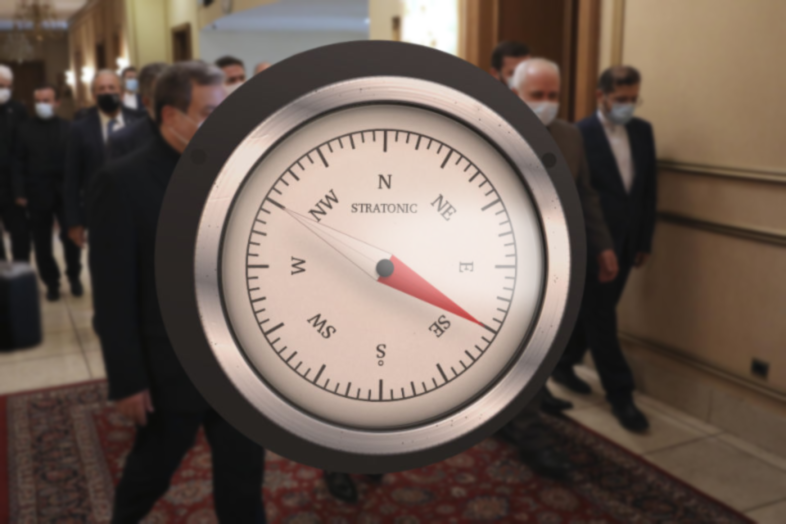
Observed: 120 °
